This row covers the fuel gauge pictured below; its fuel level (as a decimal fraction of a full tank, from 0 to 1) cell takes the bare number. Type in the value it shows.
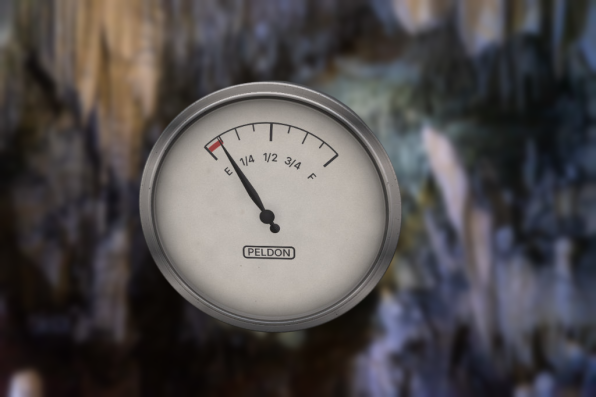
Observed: 0.125
